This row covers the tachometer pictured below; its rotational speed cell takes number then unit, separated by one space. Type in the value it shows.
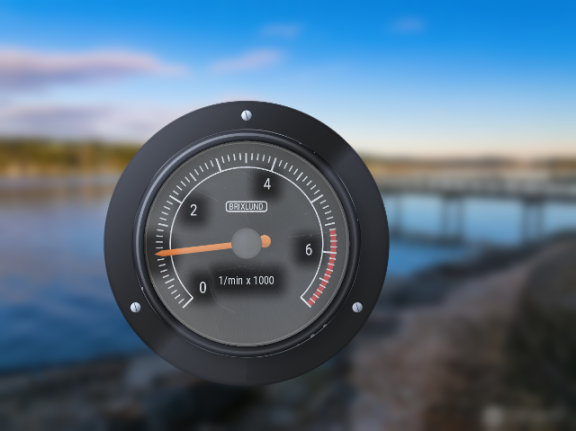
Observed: 1000 rpm
